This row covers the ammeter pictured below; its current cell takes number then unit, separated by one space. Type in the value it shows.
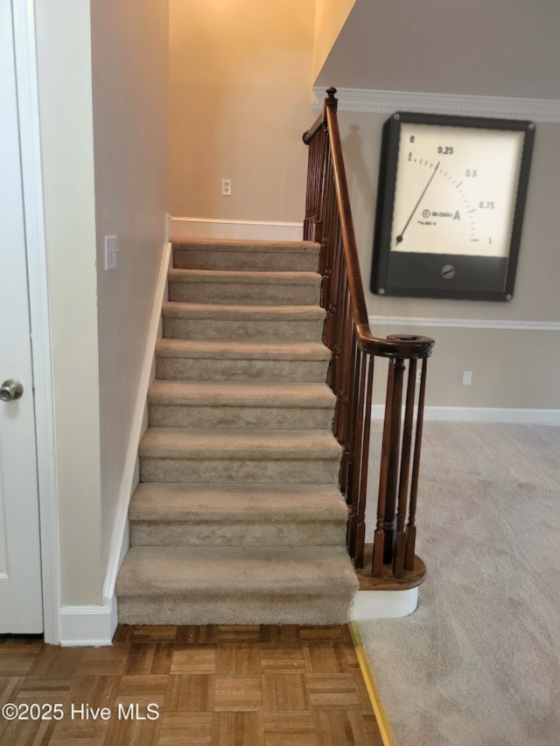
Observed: 0.25 A
